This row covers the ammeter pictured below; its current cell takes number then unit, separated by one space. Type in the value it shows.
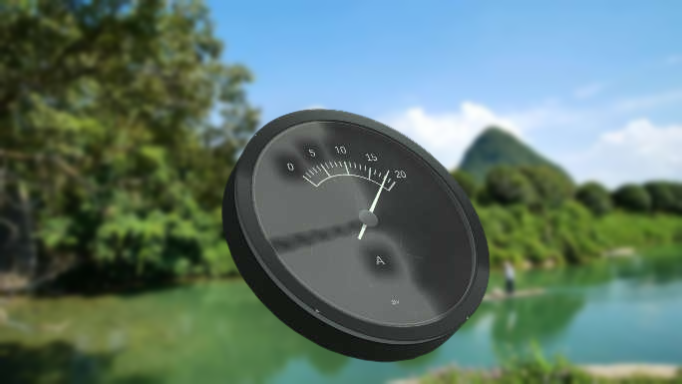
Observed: 18 A
